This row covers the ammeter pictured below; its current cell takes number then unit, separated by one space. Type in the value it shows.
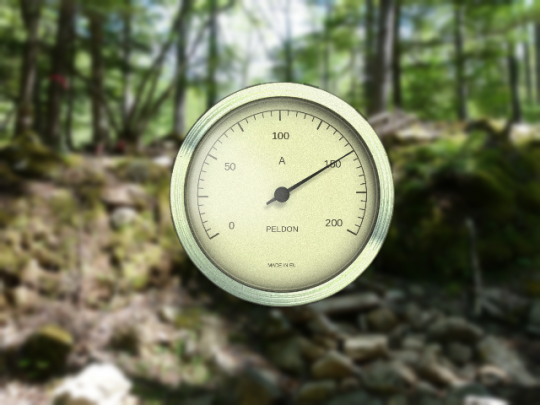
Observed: 150 A
